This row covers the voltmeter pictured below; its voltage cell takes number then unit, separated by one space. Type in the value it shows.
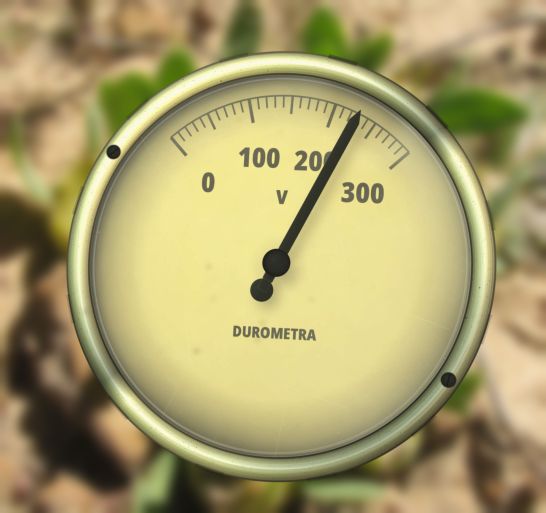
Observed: 230 V
